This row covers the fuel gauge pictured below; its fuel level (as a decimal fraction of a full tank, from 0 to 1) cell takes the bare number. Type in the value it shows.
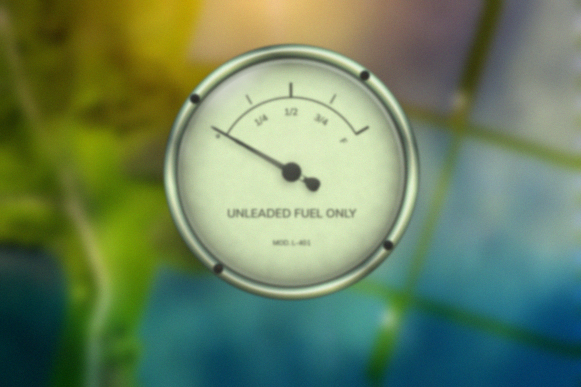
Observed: 0
